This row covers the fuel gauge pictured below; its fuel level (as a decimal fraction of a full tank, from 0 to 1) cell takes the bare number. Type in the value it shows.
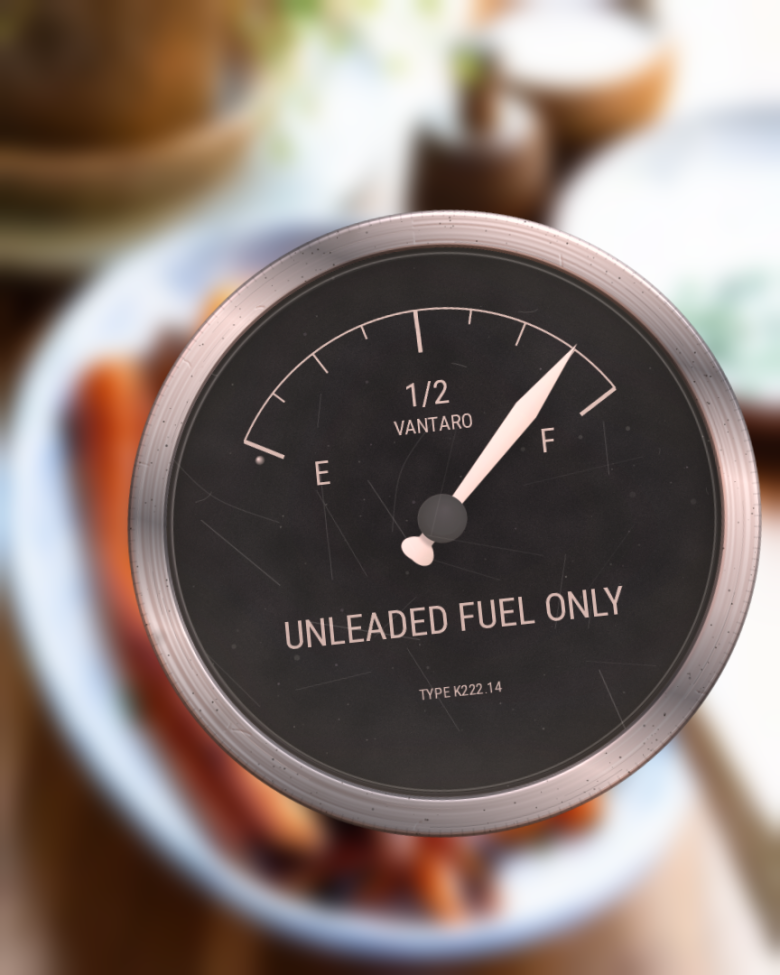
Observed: 0.875
